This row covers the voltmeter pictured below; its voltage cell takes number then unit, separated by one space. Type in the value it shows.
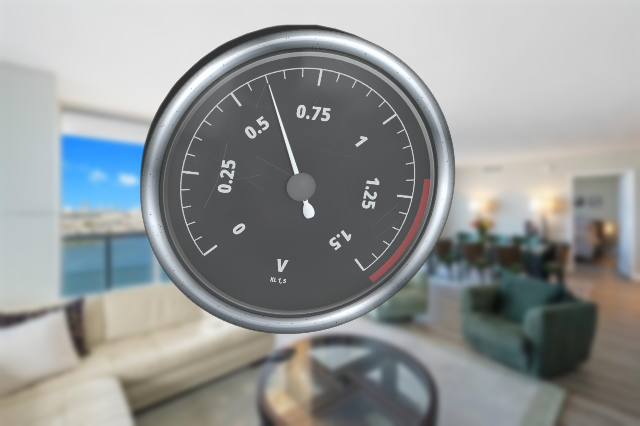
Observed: 0.6 V
